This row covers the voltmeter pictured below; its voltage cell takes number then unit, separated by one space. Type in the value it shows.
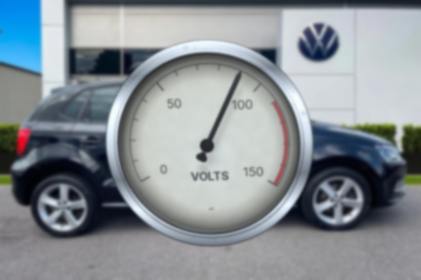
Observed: 90 V
